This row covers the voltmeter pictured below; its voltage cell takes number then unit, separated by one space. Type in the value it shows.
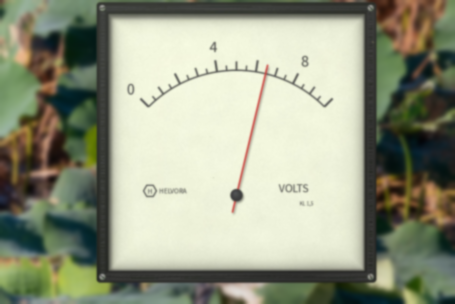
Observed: 6.5 V
